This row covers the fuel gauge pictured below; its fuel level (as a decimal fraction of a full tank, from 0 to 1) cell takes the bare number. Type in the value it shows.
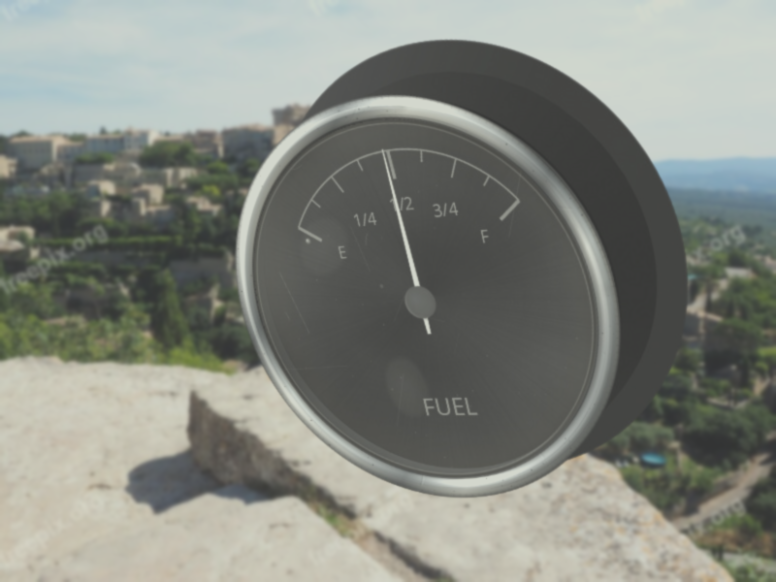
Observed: 0.5
